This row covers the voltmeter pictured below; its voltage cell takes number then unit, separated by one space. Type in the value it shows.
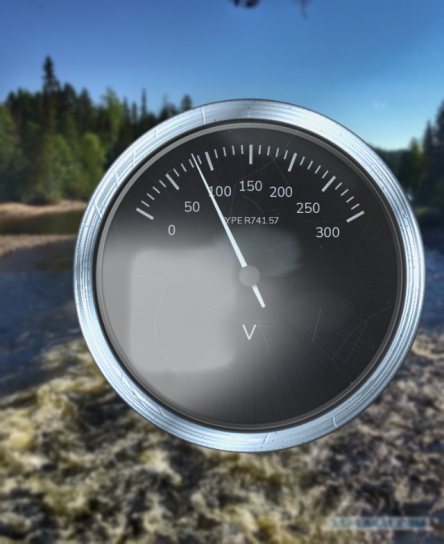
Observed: 85 V
